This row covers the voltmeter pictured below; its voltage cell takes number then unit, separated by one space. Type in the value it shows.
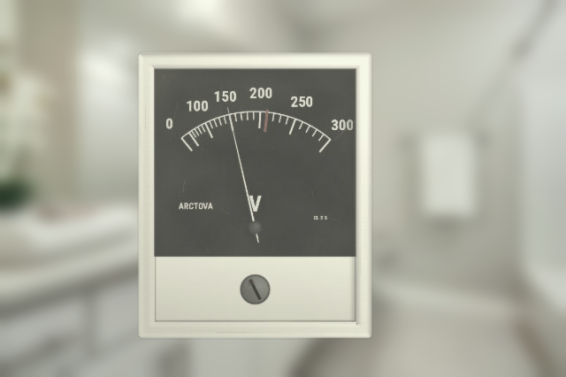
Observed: 150 V
